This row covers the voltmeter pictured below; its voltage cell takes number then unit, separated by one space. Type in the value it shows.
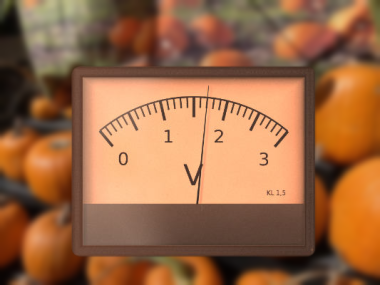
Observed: 1.7 V
